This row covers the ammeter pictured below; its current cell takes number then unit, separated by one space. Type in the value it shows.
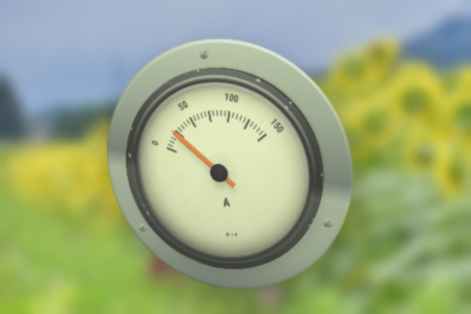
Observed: 25 A
